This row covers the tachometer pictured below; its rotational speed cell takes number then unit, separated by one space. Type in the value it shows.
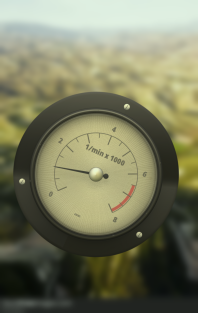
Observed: 1000 rpm
